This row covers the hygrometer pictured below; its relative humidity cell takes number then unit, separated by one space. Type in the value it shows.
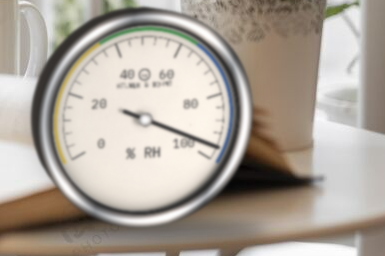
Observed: 96 %
